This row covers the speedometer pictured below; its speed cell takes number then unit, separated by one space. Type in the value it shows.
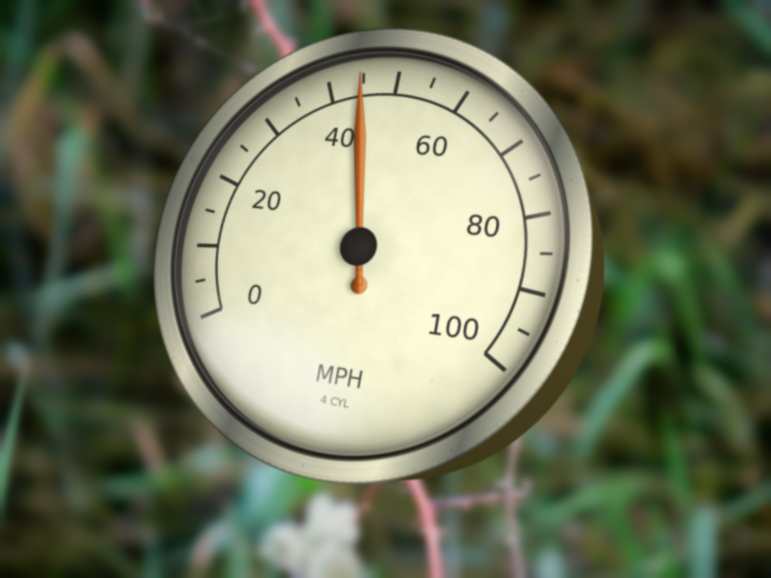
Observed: 45 mph
